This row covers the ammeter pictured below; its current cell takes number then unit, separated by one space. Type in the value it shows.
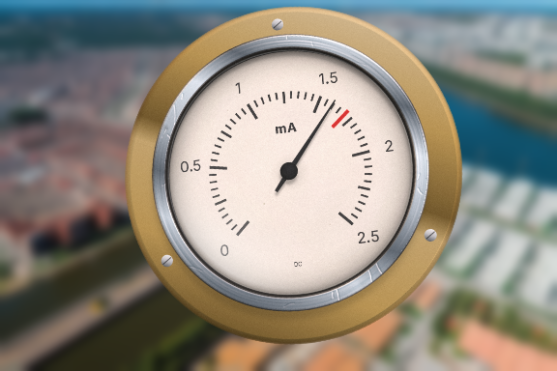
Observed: 1.6 mA
